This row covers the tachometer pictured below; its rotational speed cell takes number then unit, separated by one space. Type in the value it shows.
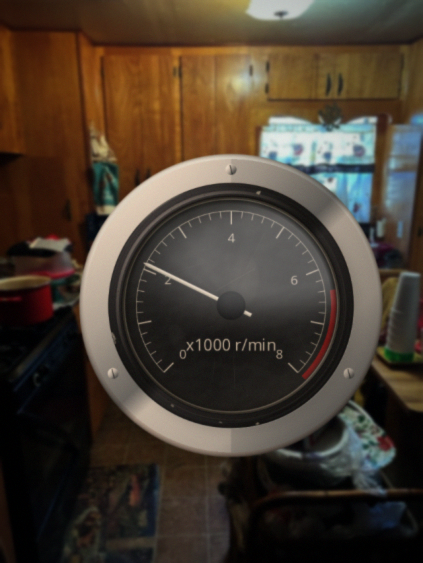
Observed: 2100 rpm
